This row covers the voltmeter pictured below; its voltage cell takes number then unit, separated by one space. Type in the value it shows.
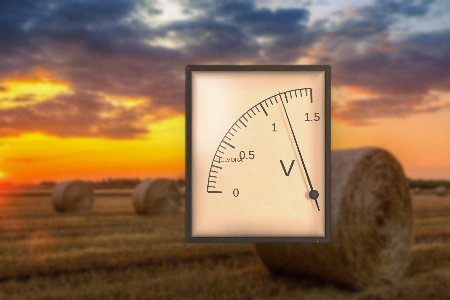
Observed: 1.2 V
